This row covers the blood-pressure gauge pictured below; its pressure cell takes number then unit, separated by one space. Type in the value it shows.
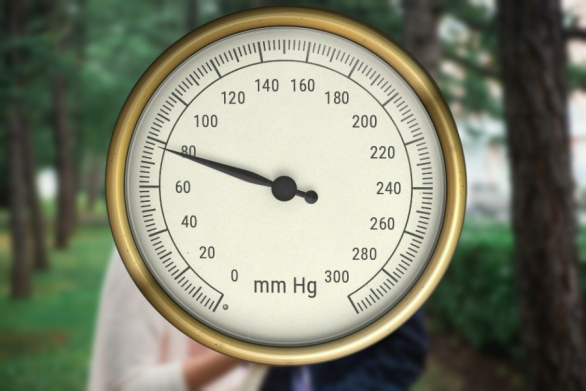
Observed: 78 mmHg
